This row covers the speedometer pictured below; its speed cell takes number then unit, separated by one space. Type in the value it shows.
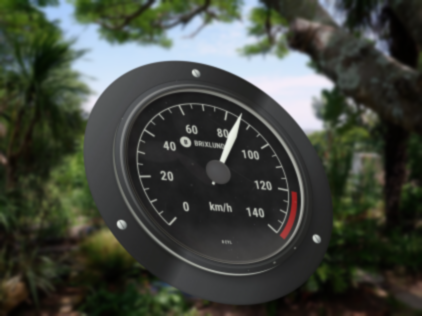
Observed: 85 km/h
